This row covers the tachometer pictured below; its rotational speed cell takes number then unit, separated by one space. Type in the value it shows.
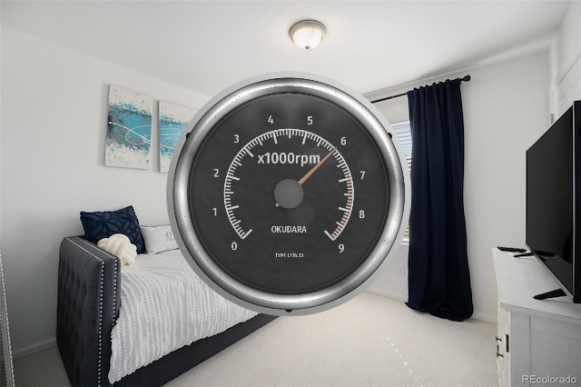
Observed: 6000 rpm
